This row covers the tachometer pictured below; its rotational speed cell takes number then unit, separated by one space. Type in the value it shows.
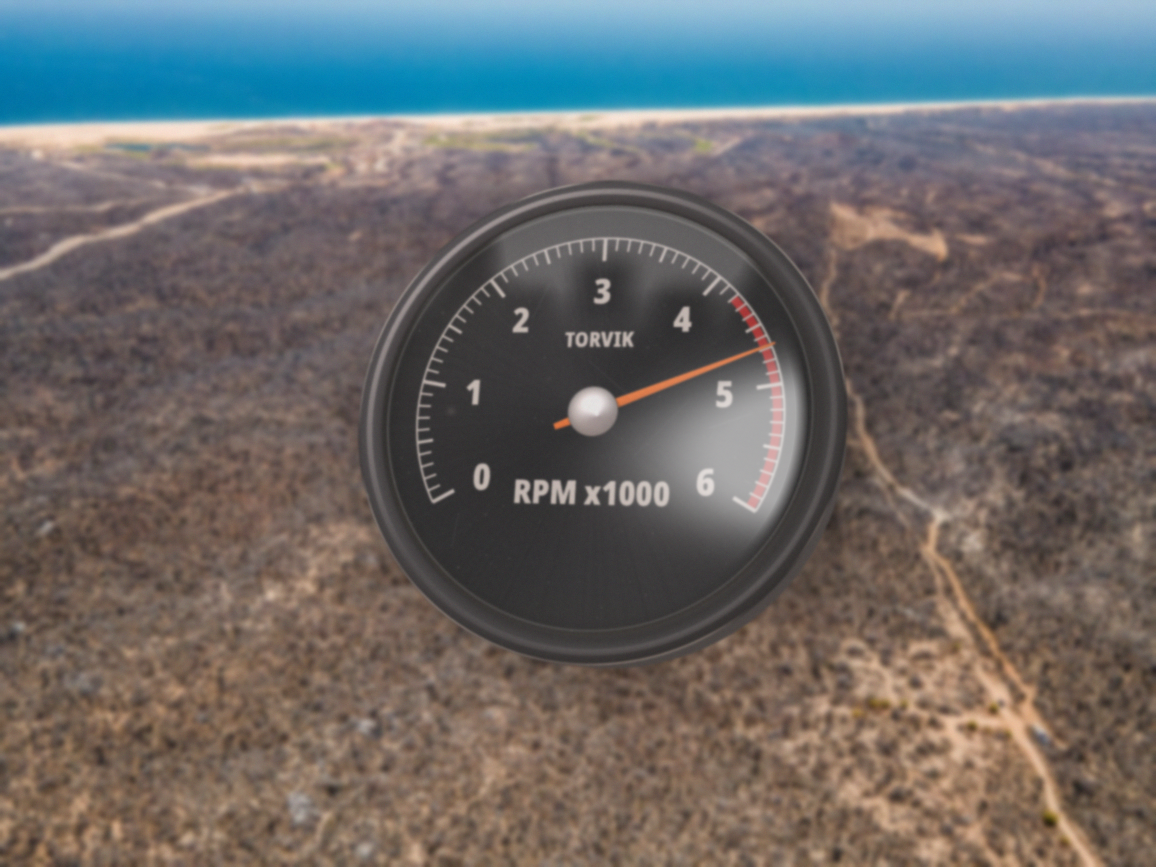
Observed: 4700 rpm
